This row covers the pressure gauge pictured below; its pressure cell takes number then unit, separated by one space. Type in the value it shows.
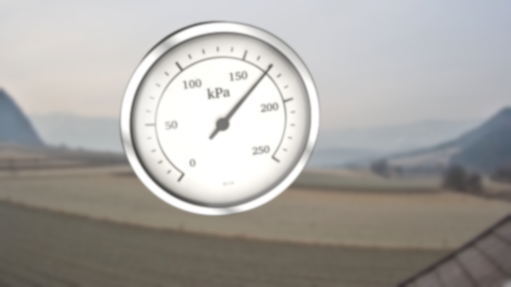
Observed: 170 kPa
